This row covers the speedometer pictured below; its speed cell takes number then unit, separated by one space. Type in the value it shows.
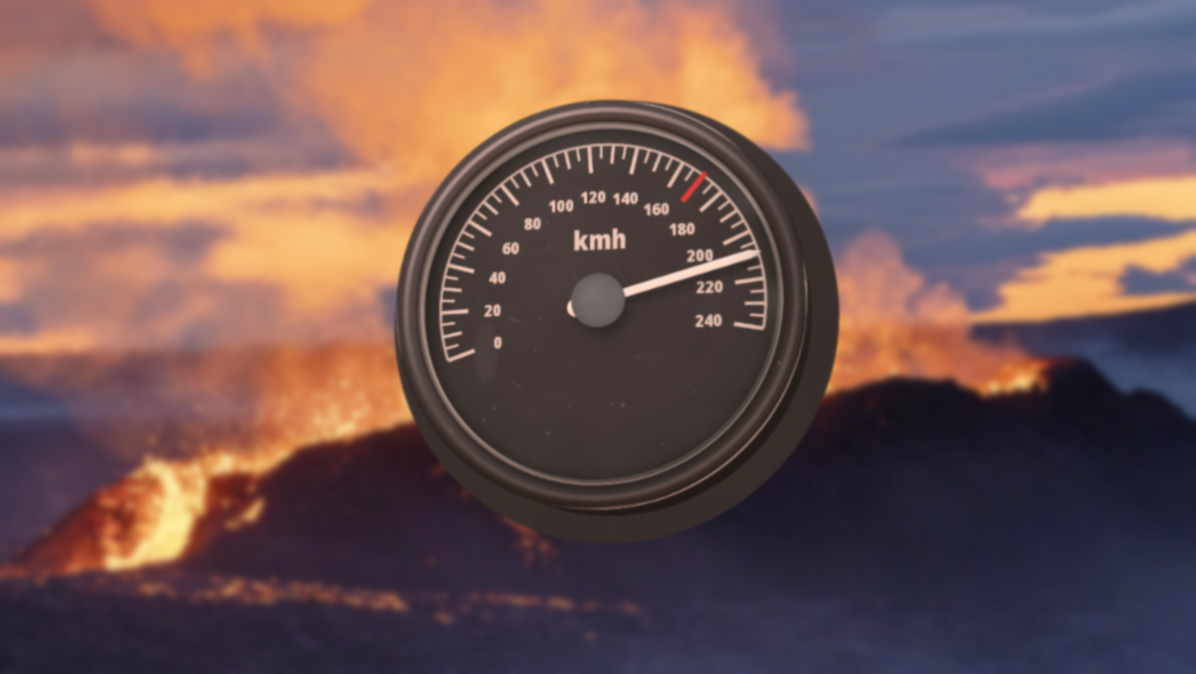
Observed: 210 km/h
